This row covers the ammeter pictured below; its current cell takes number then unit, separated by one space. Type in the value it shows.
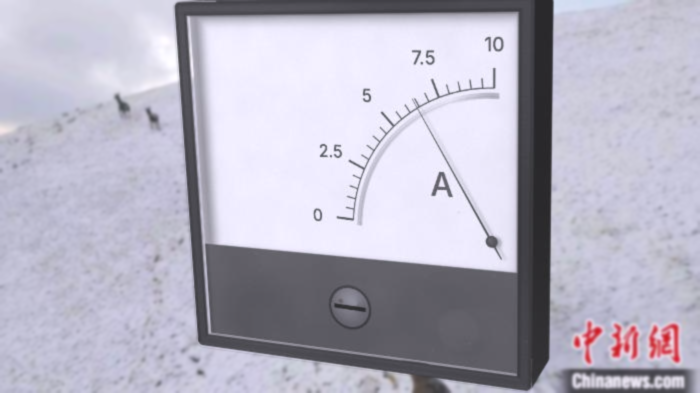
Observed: 6.5 A
